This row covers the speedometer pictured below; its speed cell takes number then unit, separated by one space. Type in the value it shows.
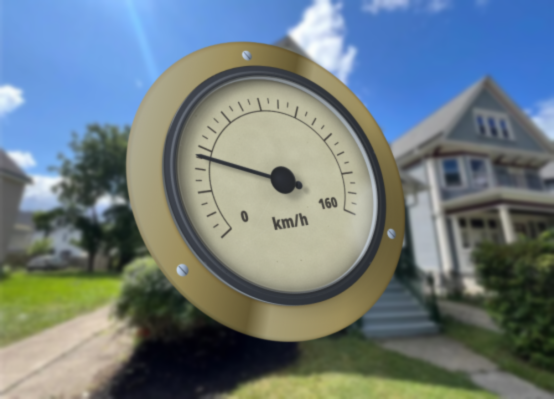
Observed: 35 km/h
